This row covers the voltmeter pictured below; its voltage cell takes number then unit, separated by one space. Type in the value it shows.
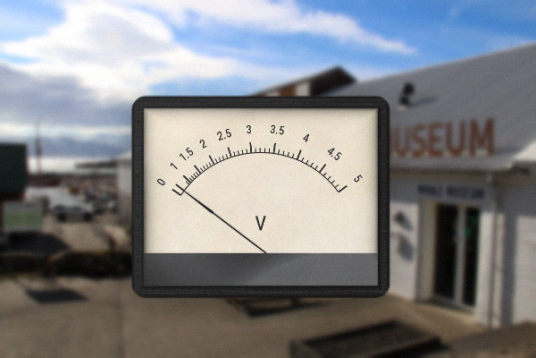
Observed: 0.5 V
